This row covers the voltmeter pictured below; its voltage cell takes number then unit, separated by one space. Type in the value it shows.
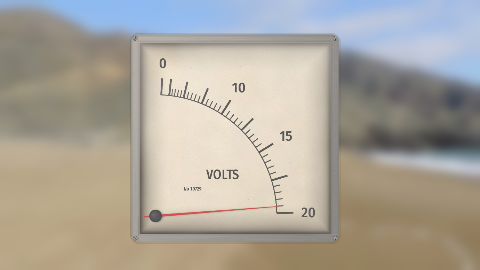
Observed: 19.5 V
